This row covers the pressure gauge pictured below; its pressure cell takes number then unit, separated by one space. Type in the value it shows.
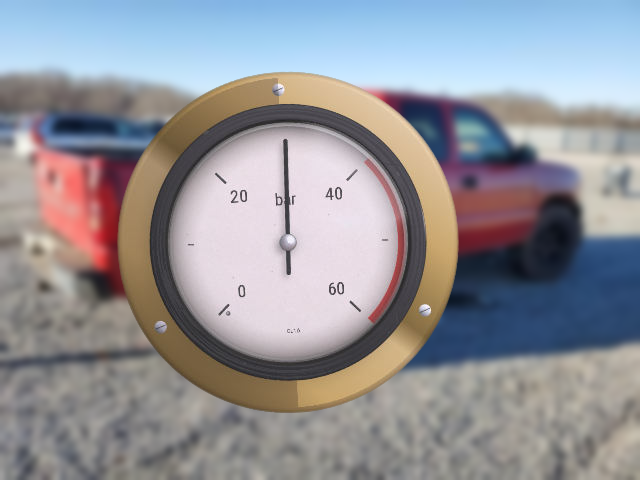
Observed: 30 bar
